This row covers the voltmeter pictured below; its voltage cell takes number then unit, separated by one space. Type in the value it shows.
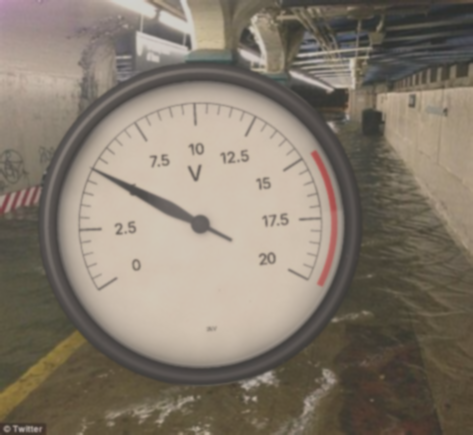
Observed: 5 V
